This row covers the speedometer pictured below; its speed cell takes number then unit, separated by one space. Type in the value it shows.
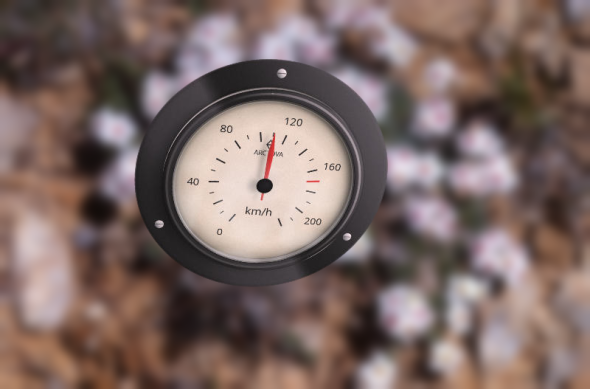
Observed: 110 km/h
